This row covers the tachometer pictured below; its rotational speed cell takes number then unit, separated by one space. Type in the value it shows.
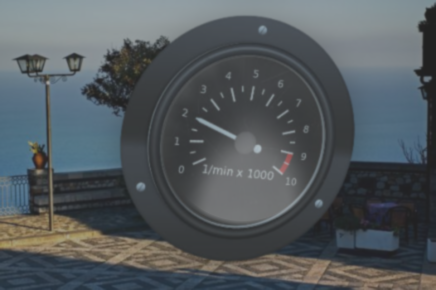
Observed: 2000 rpm
